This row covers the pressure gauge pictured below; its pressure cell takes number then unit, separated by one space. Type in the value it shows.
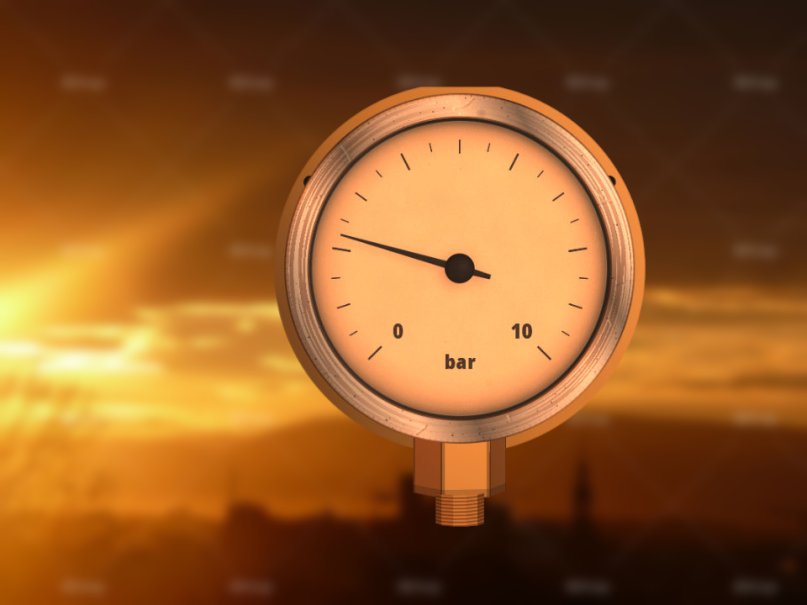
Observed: 2.25 bar
